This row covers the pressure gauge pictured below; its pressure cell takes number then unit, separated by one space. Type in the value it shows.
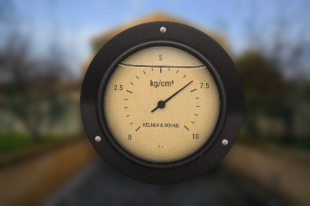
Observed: 7 kg/cm²
